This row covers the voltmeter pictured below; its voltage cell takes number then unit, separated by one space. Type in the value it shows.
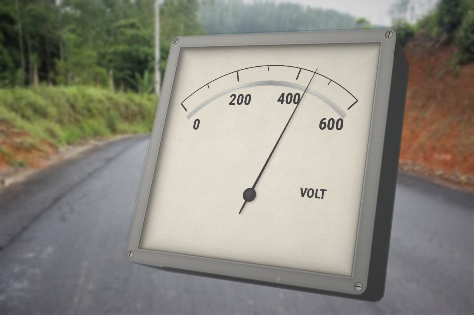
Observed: 450 V
